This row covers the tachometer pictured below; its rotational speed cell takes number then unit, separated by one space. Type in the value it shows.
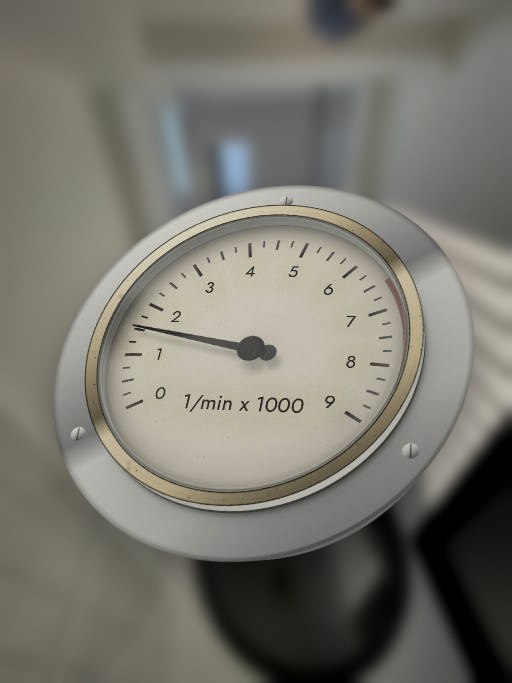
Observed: 1500 rpm
